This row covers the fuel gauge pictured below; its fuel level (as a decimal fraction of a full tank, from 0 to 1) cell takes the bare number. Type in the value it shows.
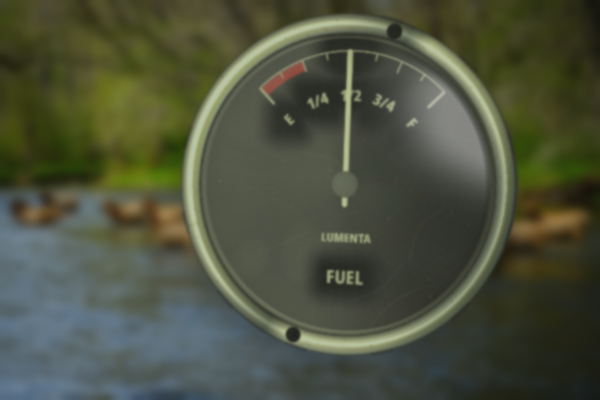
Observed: 0.5
